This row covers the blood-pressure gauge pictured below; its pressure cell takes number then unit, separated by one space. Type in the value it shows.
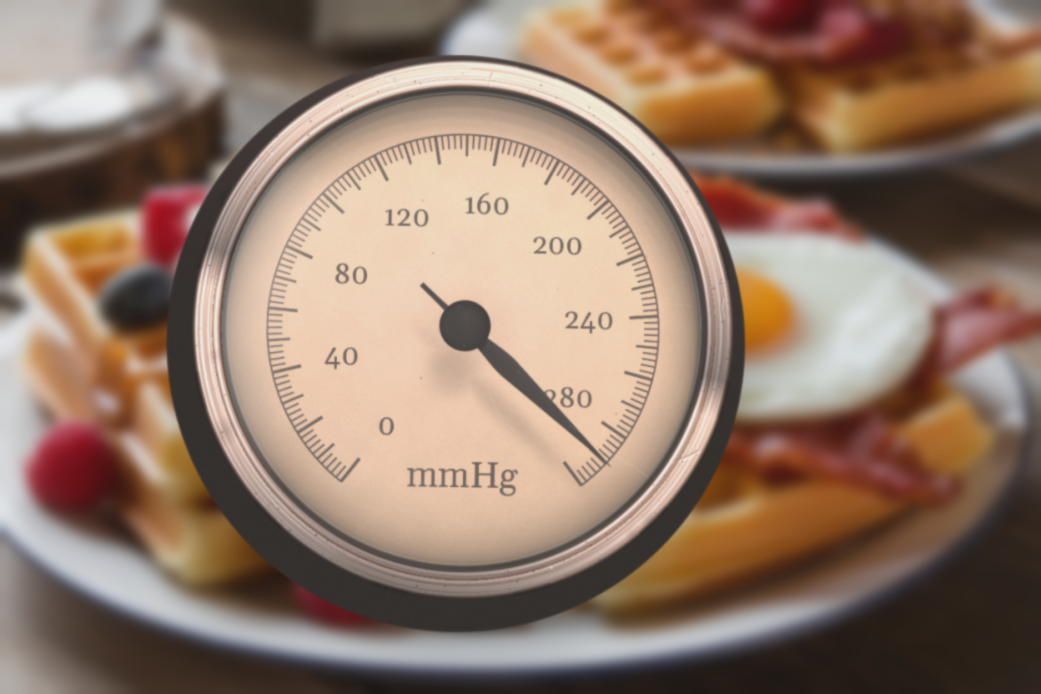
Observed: 290 mmHg
